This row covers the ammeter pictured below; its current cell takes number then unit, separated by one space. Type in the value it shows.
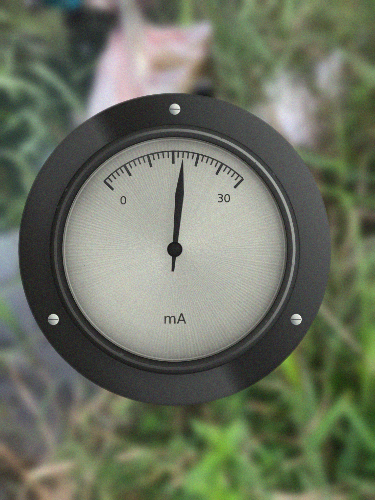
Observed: 17 mA
